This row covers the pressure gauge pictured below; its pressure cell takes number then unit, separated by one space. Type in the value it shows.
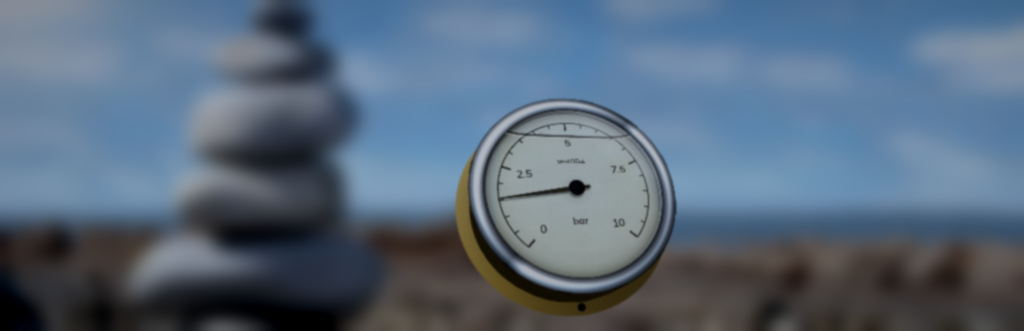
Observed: 1.5 bar
